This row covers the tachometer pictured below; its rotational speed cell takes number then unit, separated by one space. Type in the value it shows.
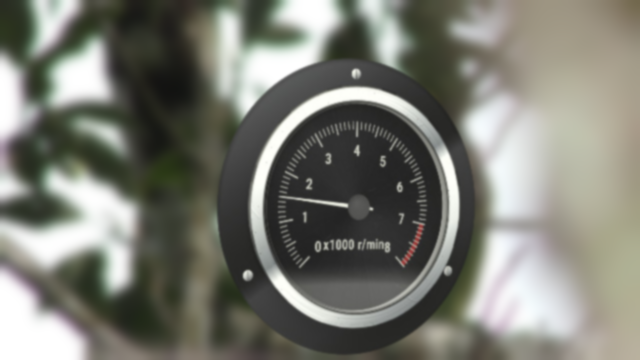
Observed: 1500 rpm
